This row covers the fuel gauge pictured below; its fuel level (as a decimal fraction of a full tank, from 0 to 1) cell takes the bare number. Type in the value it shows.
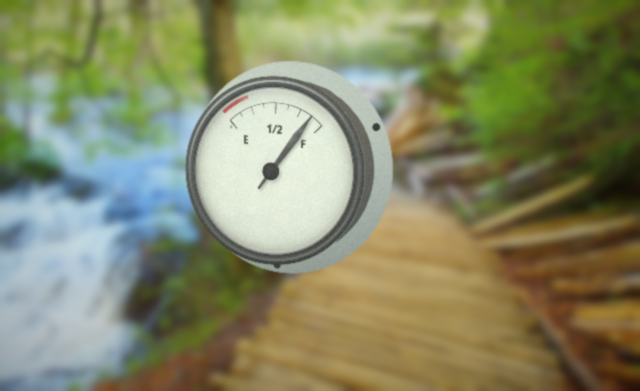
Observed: 0.875
